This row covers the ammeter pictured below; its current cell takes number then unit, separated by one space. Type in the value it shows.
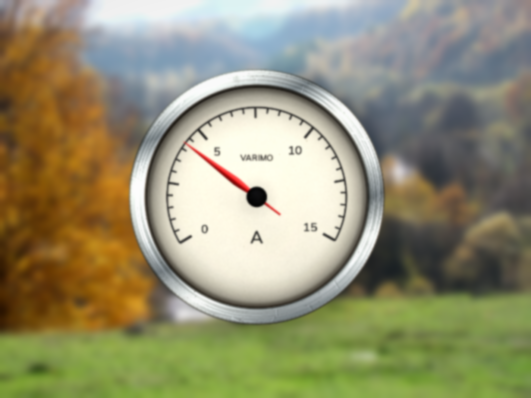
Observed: 4.25 A
